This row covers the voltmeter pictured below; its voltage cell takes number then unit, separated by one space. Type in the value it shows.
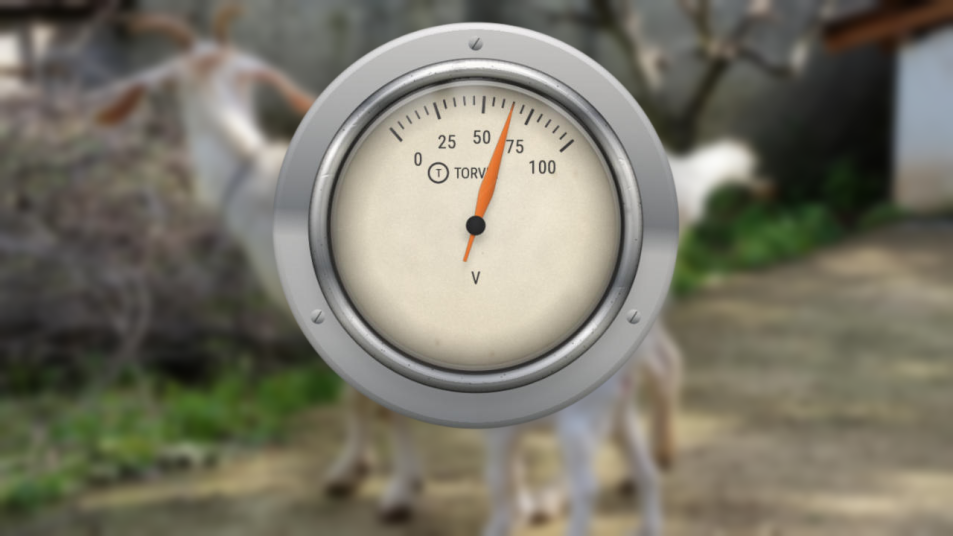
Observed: 65 V
